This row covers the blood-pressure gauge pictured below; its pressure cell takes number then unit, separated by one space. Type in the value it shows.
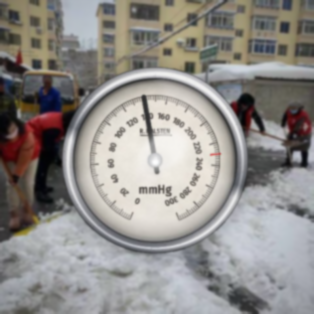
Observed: 140 mmHg
